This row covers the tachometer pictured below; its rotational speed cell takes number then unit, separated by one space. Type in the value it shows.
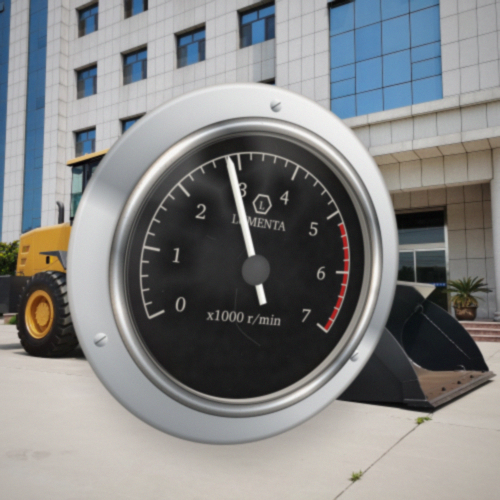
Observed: 2800 rpm
